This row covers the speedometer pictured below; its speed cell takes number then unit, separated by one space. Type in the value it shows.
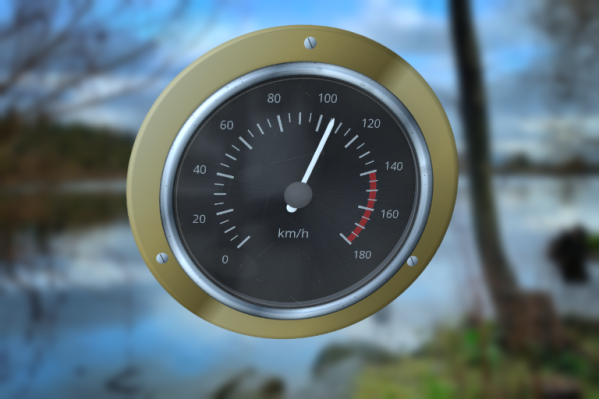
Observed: 105 km/h
